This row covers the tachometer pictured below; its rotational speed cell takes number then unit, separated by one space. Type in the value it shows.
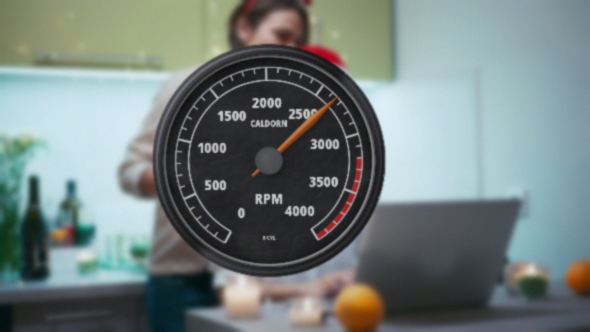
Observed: 2650 rpm
